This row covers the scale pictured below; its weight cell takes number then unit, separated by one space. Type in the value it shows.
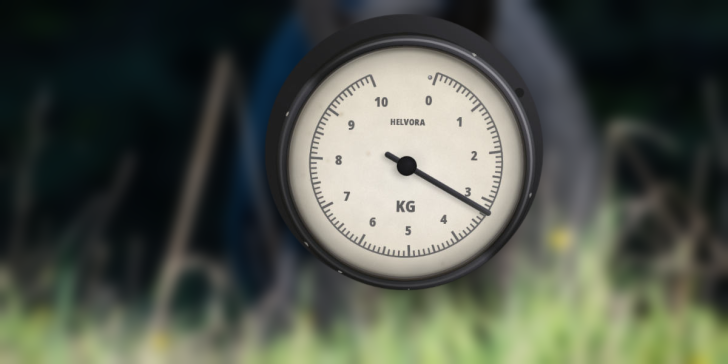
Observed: 3.2 kg
